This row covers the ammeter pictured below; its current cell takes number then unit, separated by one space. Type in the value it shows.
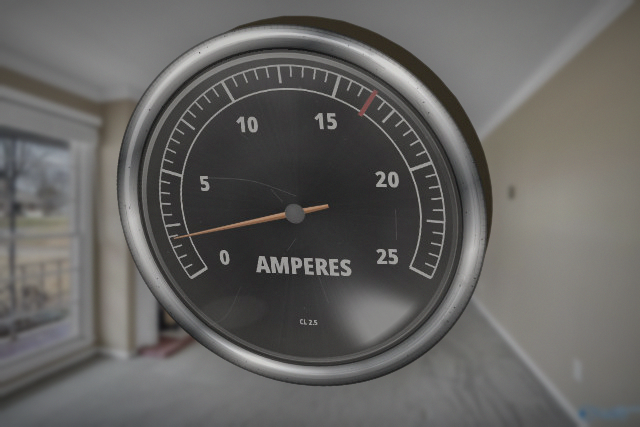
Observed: 2 A
